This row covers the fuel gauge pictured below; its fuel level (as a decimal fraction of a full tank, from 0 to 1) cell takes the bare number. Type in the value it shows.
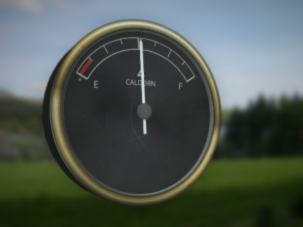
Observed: 0.5
